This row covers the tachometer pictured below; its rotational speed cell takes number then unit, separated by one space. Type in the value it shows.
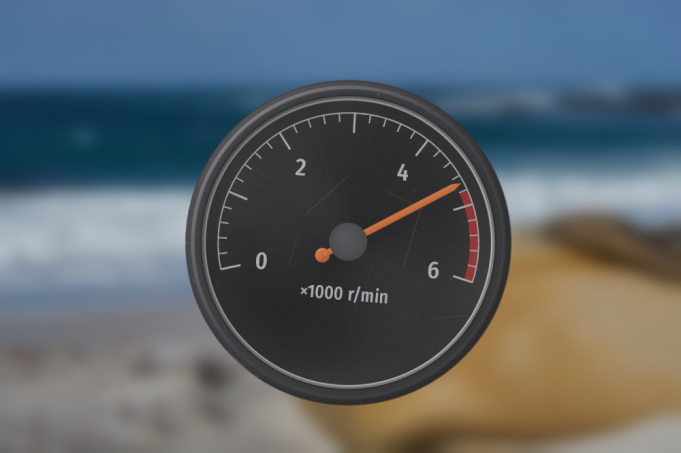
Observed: 4700 rpm
